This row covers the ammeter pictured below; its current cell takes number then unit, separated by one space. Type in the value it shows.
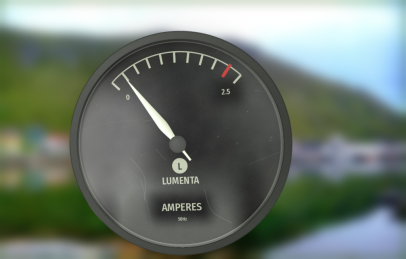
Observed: 0.25 A
